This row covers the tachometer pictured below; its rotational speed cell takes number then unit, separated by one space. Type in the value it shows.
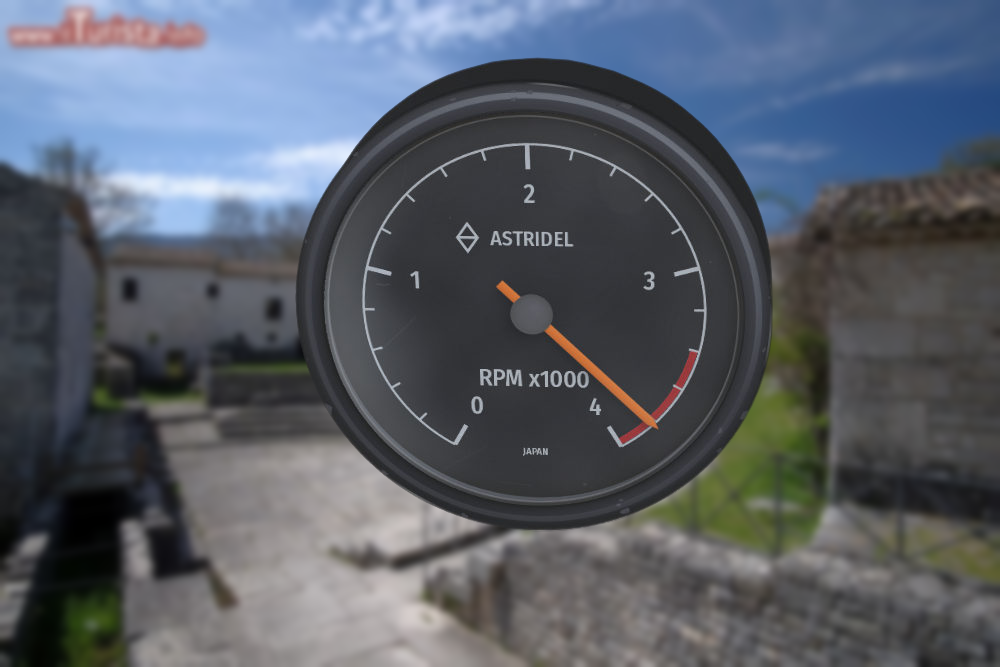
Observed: 3800 rpm
